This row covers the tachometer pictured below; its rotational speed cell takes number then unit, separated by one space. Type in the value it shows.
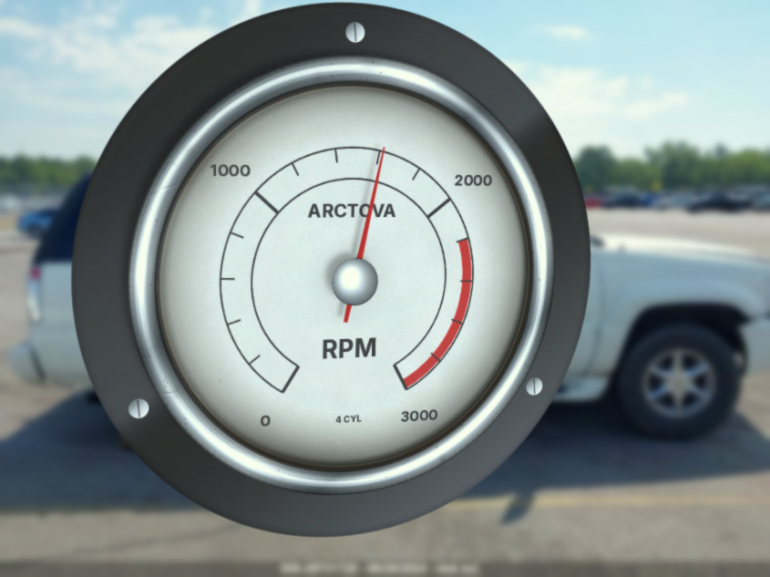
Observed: 1600 rpm
